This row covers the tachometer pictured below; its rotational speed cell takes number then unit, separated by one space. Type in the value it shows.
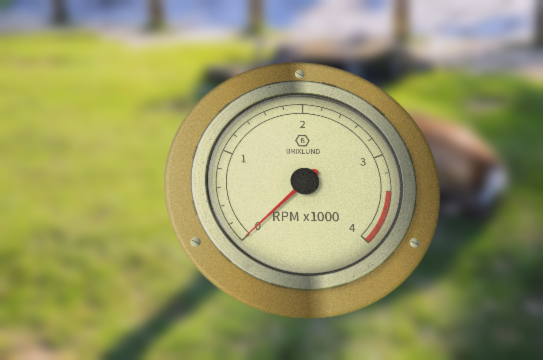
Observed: 0 rpm
